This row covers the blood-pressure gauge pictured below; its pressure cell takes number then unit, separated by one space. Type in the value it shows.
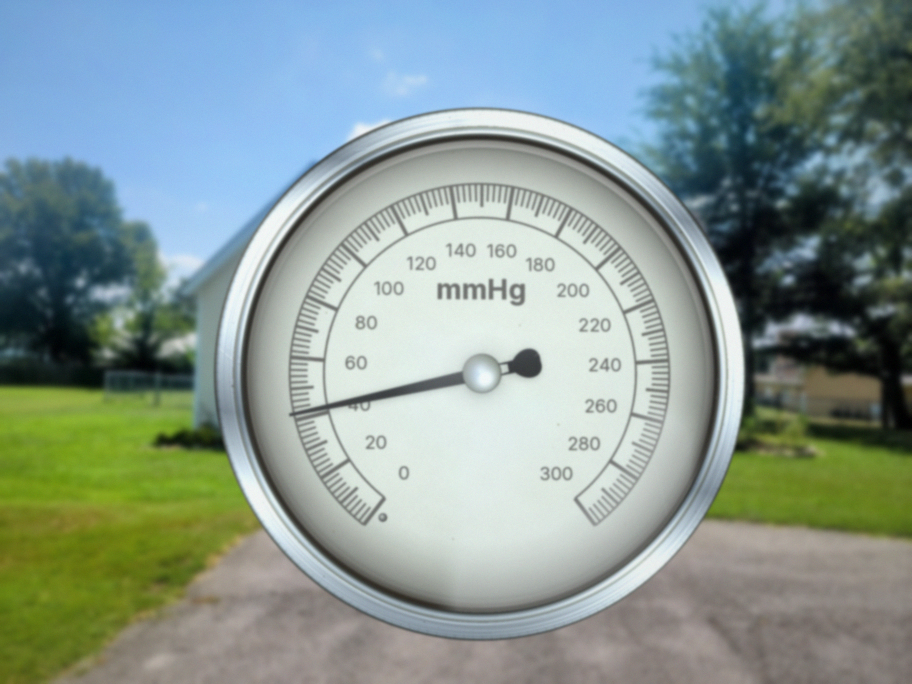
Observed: 42 mmHg
